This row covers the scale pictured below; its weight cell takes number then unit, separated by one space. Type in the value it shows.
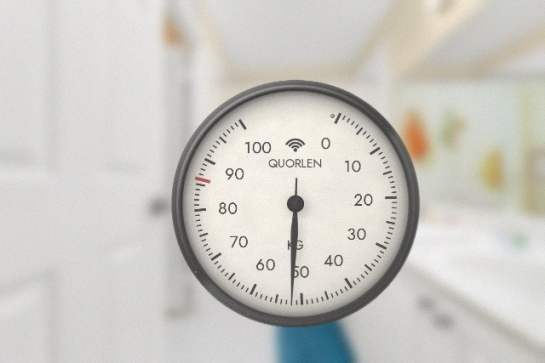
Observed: 52 kg
